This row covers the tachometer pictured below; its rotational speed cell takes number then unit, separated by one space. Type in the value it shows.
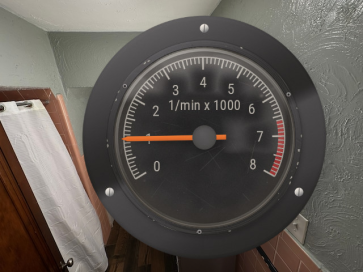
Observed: 1000 rpm
